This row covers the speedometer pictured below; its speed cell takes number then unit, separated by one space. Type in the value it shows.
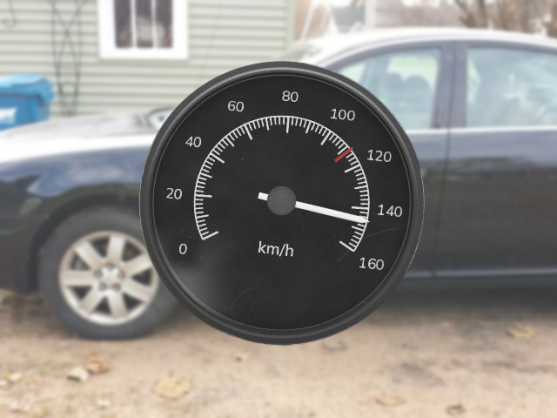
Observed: 146 km/h
